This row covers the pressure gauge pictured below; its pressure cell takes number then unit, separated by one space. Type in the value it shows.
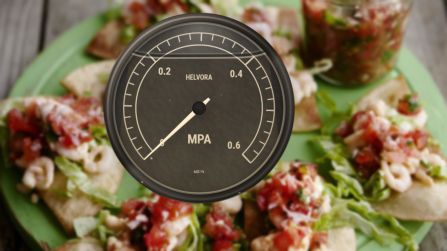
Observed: 0 MPa
